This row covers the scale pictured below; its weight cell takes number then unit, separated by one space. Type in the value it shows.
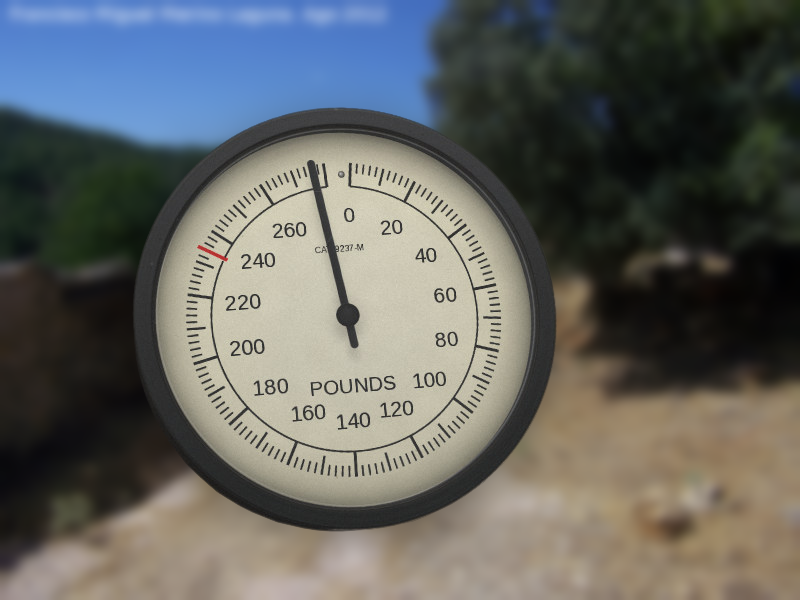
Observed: 276 lb
